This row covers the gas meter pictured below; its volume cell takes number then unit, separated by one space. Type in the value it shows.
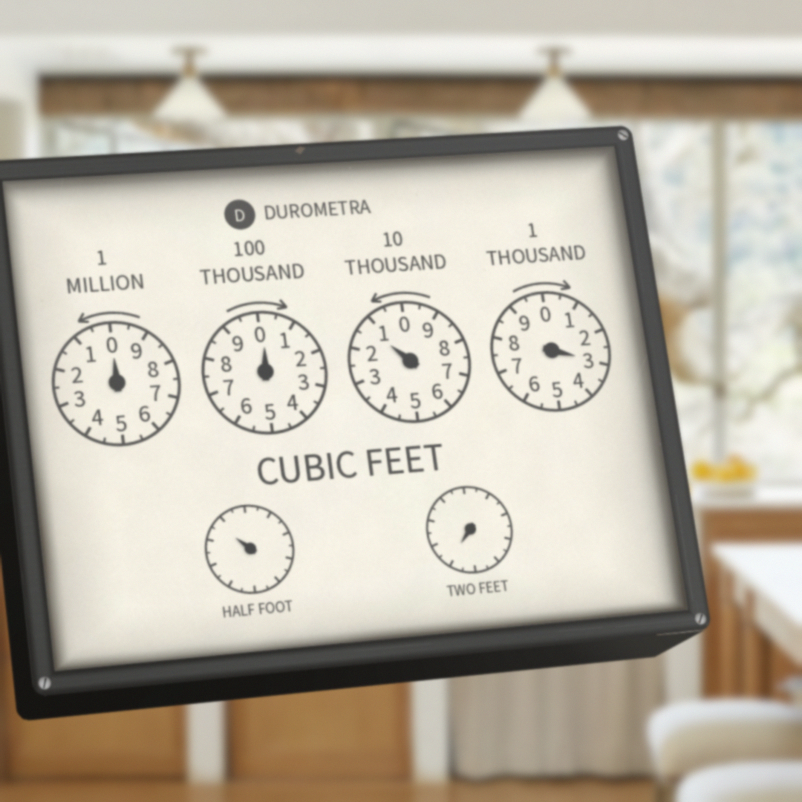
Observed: 1300 ft³
